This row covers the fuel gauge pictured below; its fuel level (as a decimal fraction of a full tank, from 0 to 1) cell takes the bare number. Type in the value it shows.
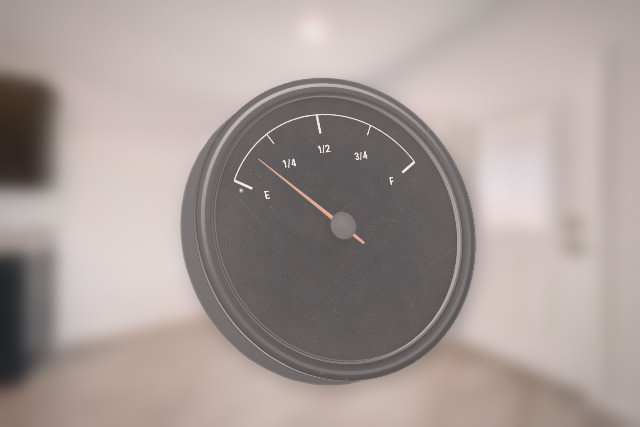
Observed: 0.125
